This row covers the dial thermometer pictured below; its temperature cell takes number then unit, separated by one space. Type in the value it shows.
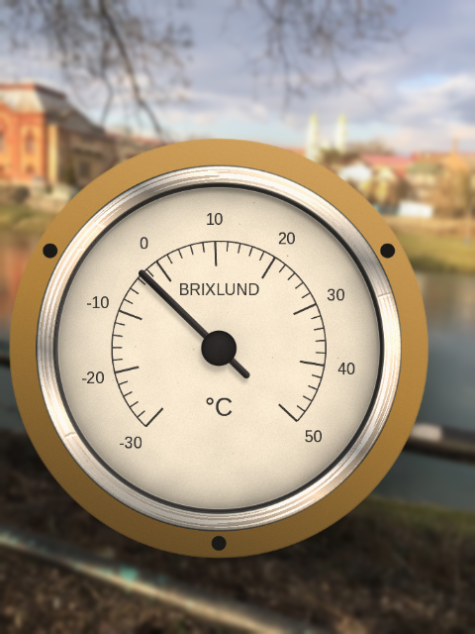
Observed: -3 °C
